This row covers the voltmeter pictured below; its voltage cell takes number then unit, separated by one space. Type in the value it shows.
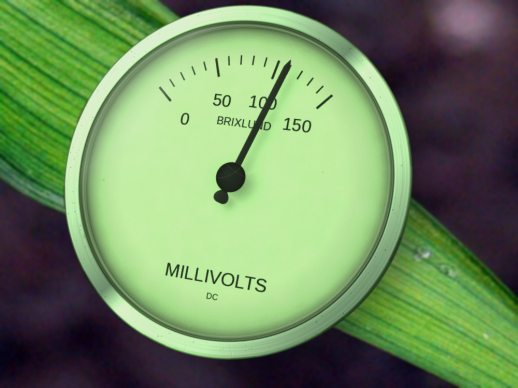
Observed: 110 mV
